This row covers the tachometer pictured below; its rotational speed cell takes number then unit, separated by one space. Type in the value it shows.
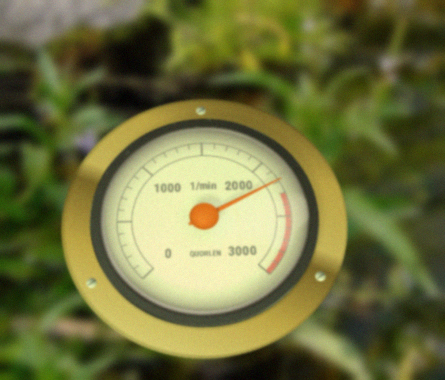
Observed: 2200 rpm
